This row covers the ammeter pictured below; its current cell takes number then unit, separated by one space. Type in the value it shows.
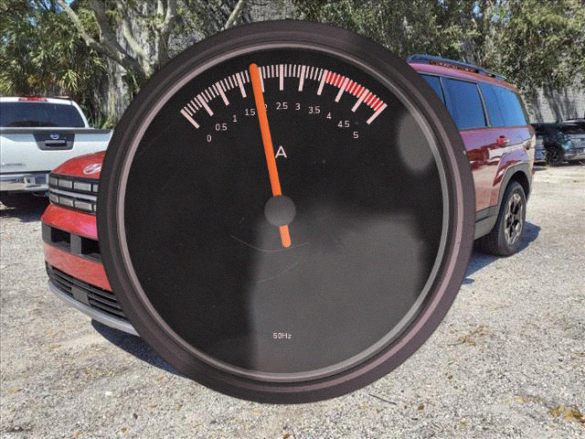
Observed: 1.9 A
